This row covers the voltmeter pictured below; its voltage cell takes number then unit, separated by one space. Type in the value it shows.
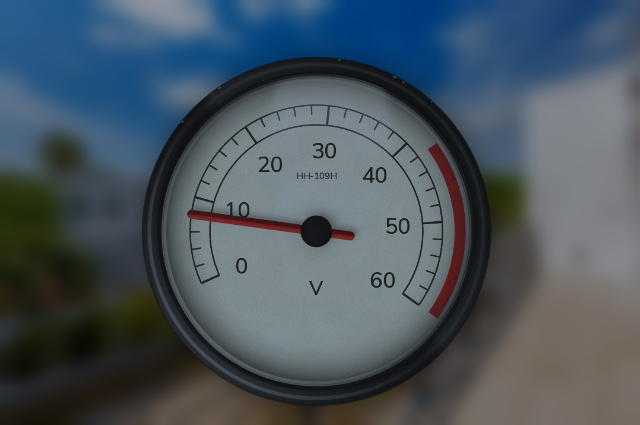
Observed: 8 V
